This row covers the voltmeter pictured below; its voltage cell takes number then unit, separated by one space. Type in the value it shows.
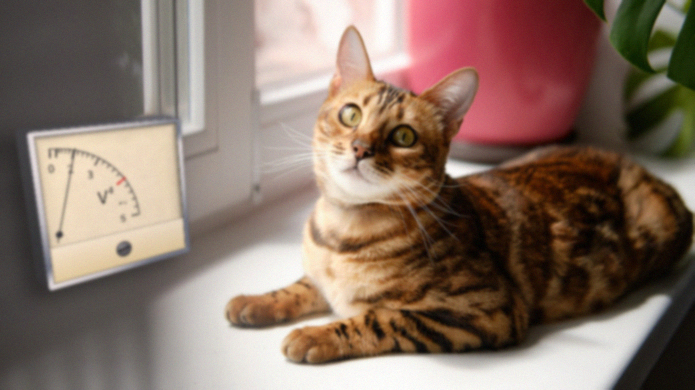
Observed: 2 V
